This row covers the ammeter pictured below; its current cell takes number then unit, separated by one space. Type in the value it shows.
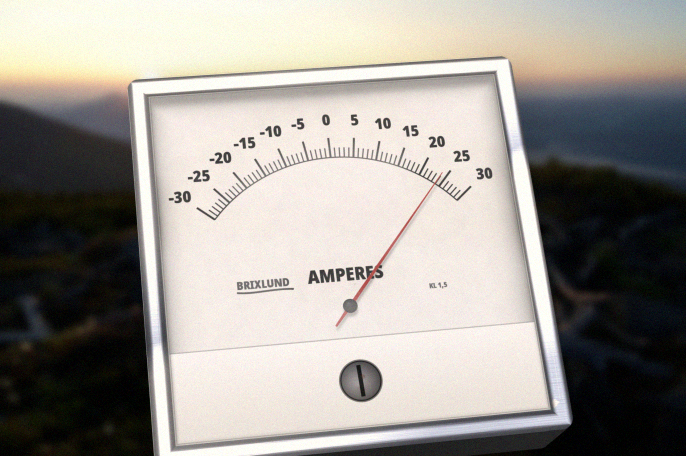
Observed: 24 A
